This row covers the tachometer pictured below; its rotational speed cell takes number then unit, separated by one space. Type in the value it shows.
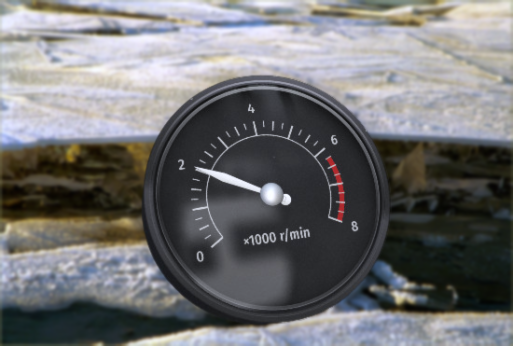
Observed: 2000 rpm
